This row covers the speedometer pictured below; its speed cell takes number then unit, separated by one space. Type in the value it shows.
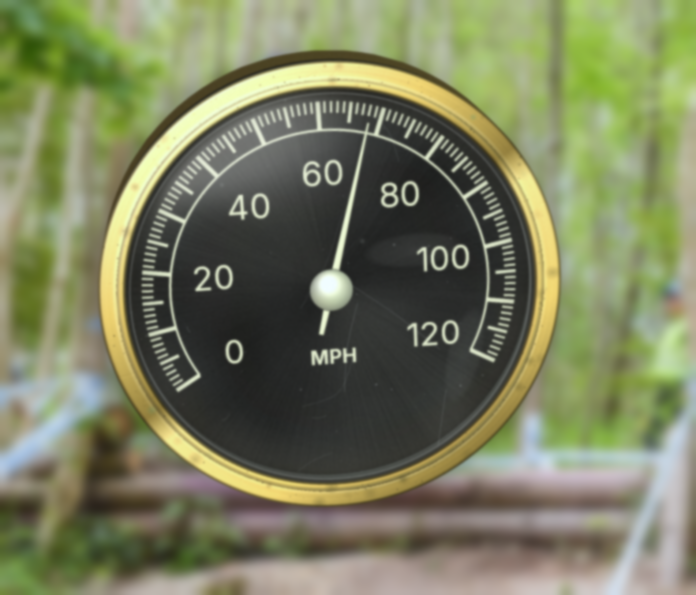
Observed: 68 mph
